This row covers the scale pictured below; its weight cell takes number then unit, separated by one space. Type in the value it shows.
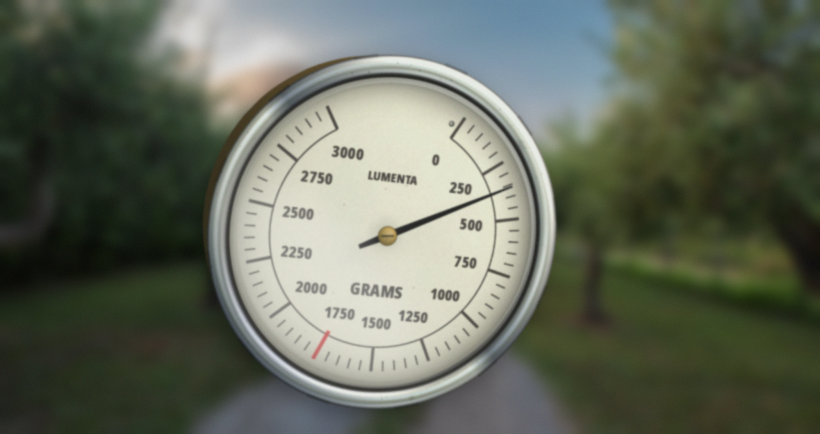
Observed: 350 g
